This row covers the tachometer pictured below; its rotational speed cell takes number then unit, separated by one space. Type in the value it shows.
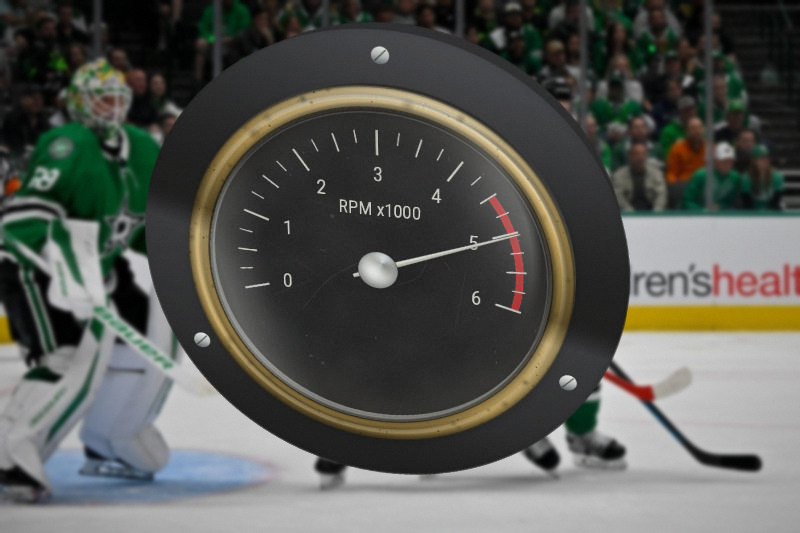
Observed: 5000 rpm
